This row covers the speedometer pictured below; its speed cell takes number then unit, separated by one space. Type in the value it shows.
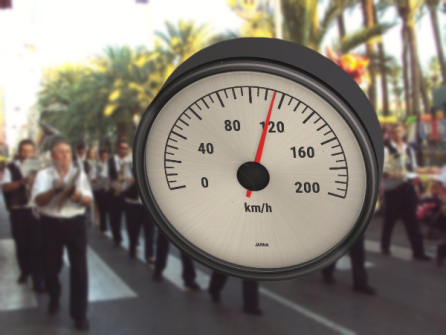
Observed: 115 km/h
